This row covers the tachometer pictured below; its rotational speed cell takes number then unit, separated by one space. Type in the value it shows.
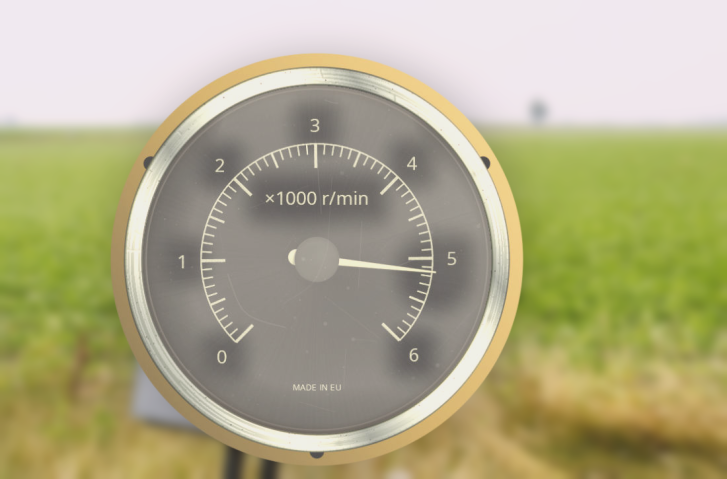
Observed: 5150 rpm
